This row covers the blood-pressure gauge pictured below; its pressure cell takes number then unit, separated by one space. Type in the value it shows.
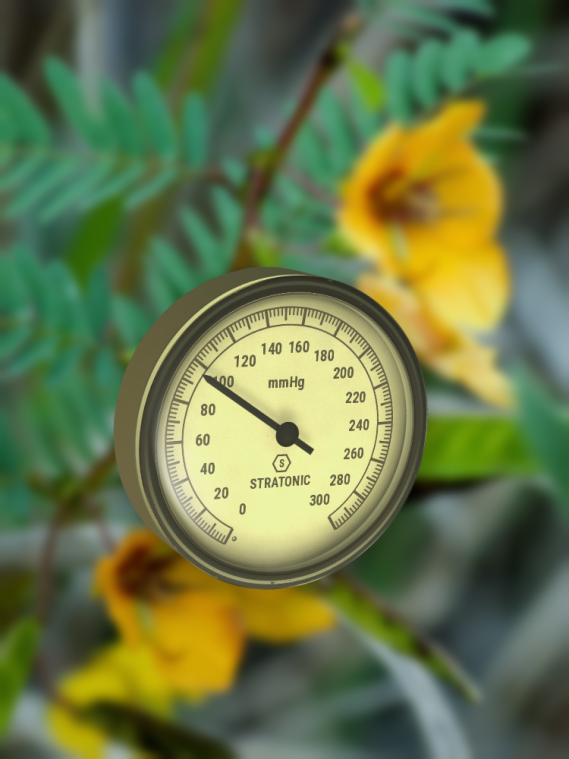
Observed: 96 mmHg
